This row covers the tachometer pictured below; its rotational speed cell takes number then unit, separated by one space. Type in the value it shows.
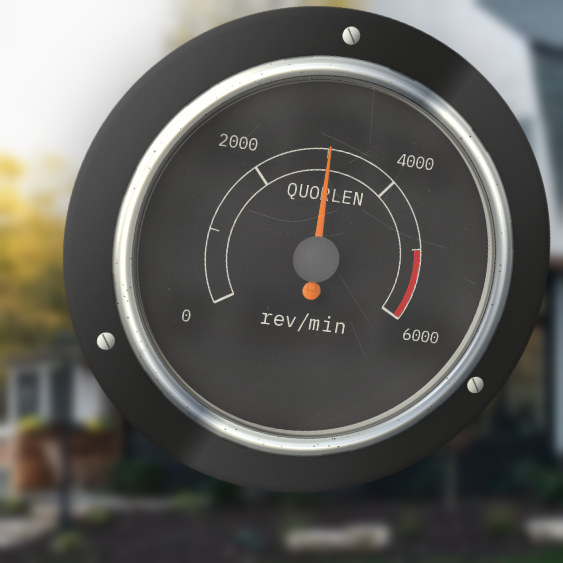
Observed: 3000 rpm
